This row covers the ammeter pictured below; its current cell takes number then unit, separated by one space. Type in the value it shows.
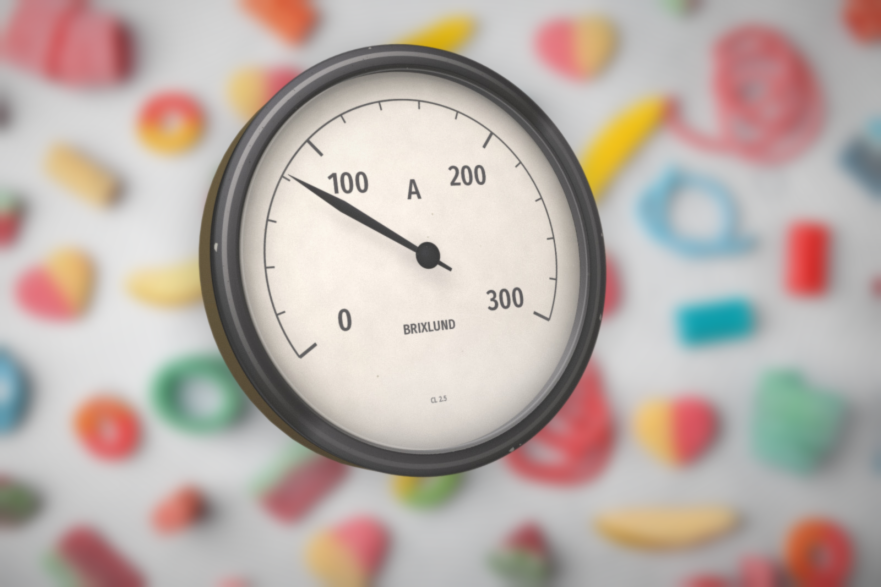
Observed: 80 A
